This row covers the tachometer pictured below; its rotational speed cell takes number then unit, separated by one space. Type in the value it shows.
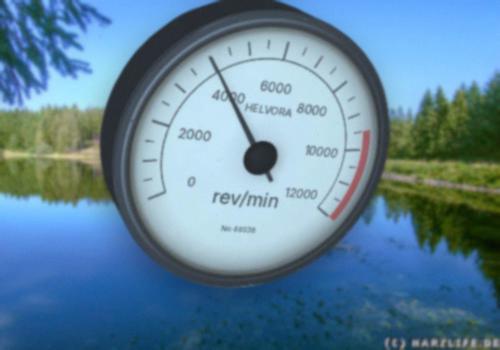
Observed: 4000 rpm
